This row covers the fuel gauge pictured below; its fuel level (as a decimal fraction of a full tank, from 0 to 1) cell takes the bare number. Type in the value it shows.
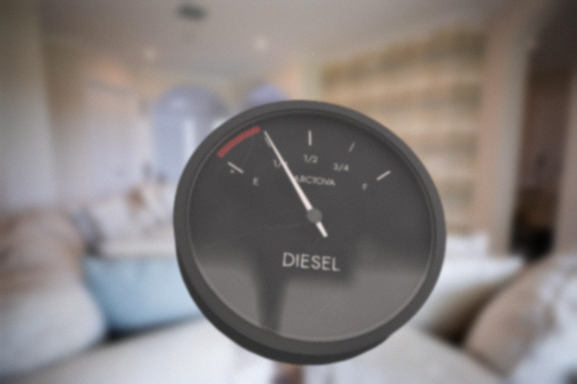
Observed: 0.25
